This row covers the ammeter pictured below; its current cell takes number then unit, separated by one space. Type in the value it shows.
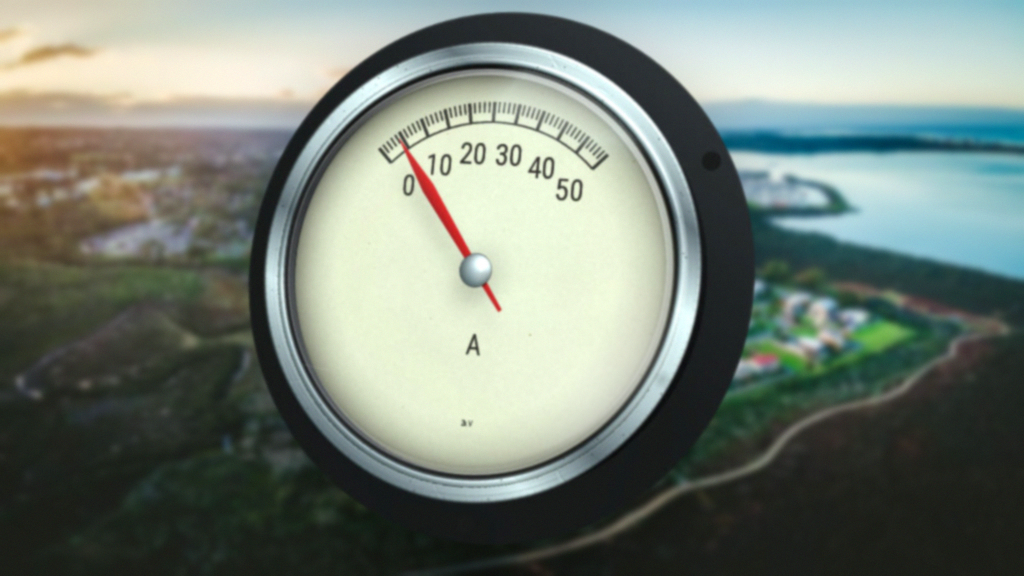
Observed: 5 A
